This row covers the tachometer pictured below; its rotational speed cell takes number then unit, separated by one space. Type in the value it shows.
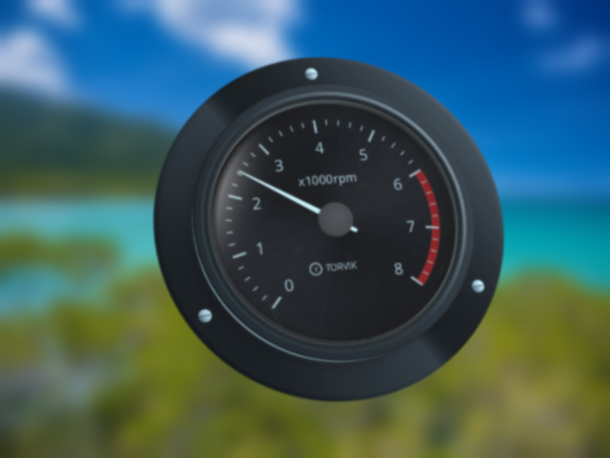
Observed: 2400 rpm
